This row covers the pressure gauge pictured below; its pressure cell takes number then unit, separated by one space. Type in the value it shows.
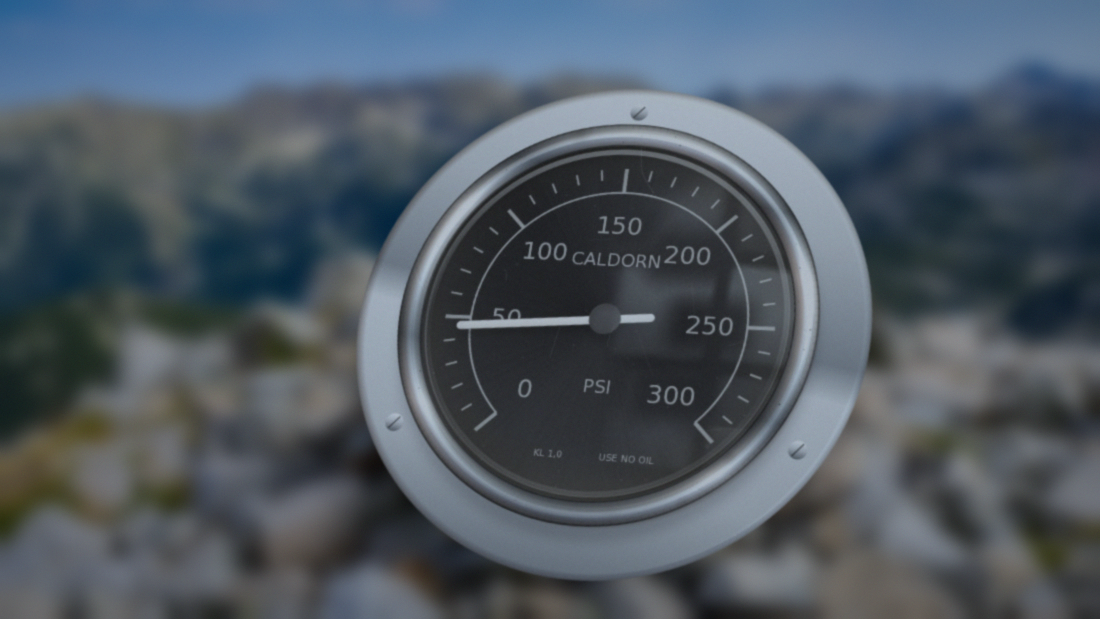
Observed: 45 psi
